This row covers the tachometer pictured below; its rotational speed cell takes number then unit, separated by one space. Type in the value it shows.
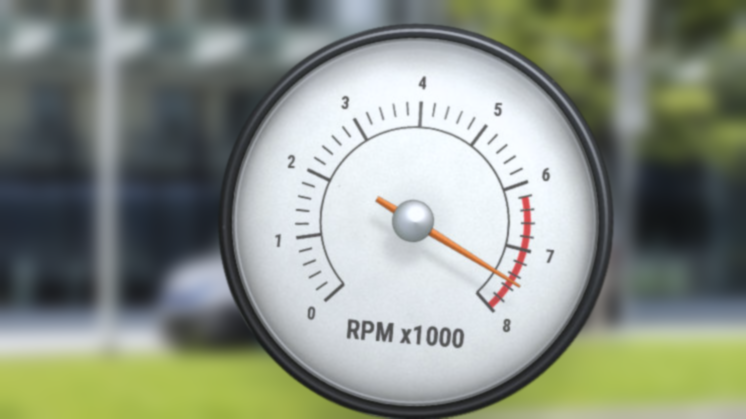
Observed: 7500 rpm
